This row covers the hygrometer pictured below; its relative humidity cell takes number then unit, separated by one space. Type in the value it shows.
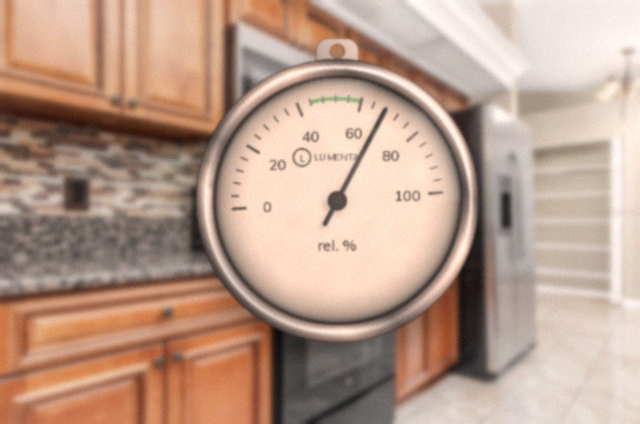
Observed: 68 %
